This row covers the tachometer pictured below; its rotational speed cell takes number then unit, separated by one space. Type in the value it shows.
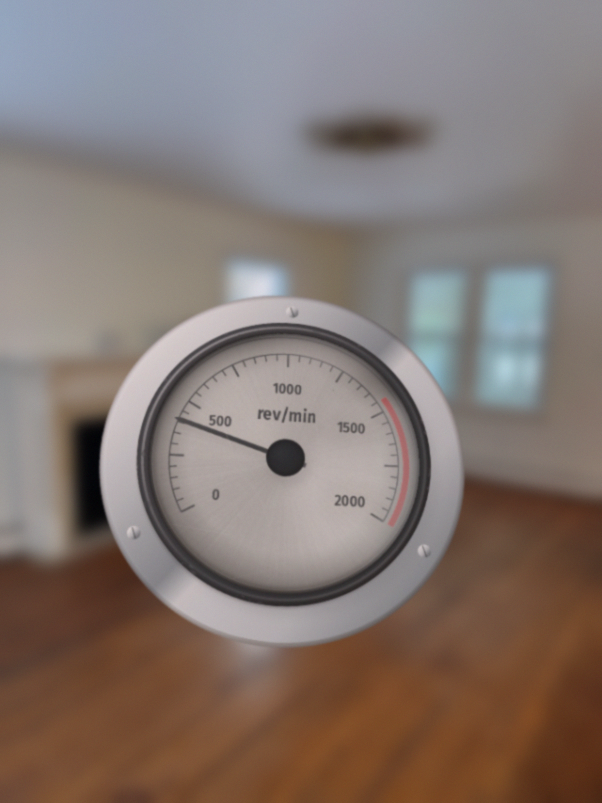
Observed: 400 rpm
